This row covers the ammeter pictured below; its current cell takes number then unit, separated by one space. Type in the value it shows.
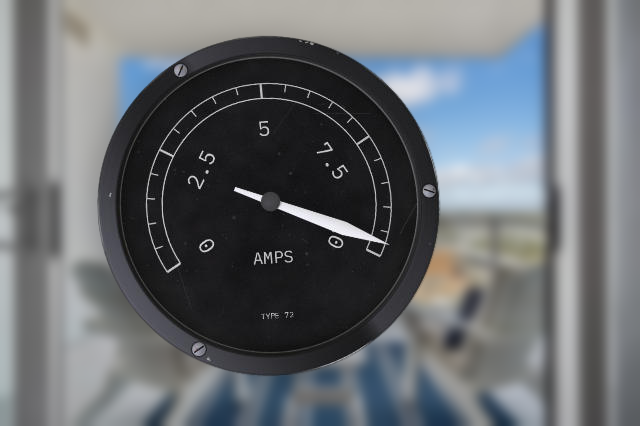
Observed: 9.75 A
